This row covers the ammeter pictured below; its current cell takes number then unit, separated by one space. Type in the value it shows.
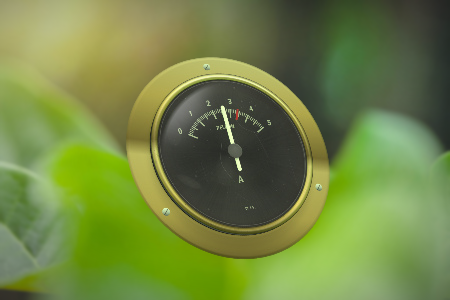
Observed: 2.5 A
